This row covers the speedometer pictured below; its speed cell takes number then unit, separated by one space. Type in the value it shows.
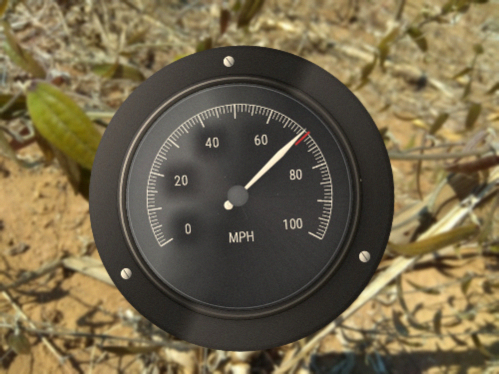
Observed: 70 mph
